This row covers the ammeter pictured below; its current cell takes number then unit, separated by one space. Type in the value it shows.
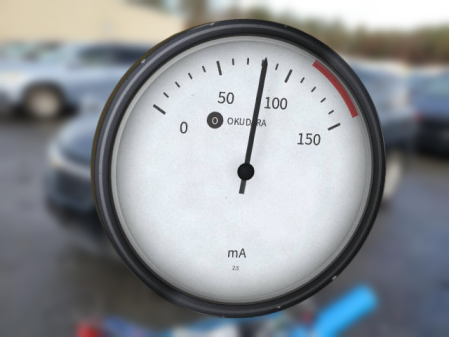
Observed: 80 mA
